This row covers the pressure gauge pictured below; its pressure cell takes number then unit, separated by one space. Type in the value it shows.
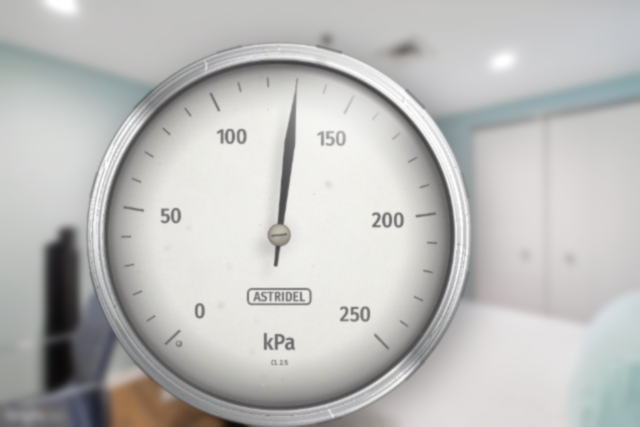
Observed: 130 kPa
